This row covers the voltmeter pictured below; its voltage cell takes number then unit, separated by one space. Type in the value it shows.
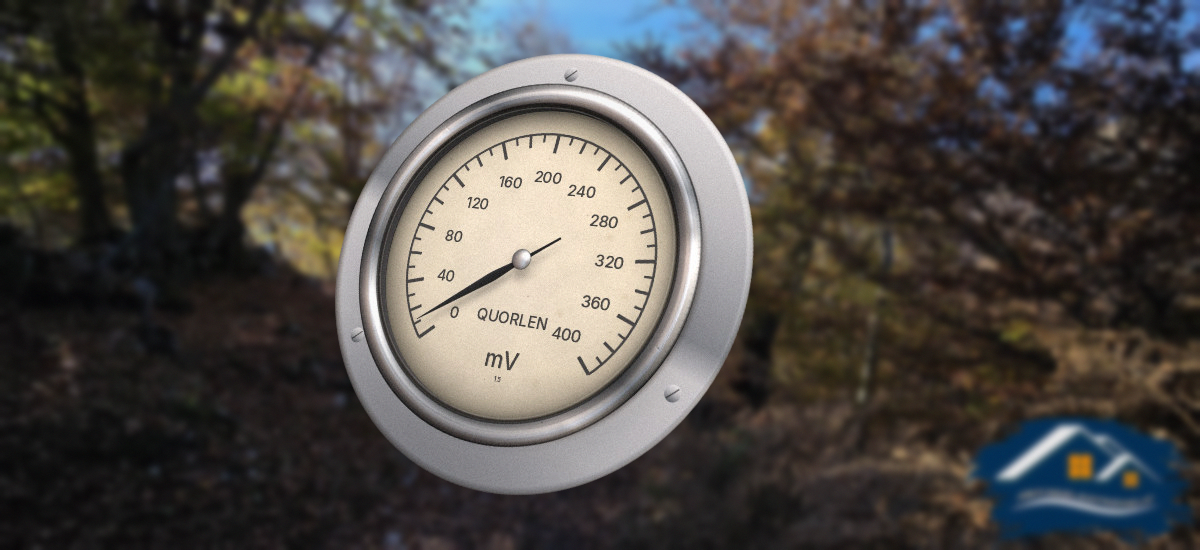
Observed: 10 mV
